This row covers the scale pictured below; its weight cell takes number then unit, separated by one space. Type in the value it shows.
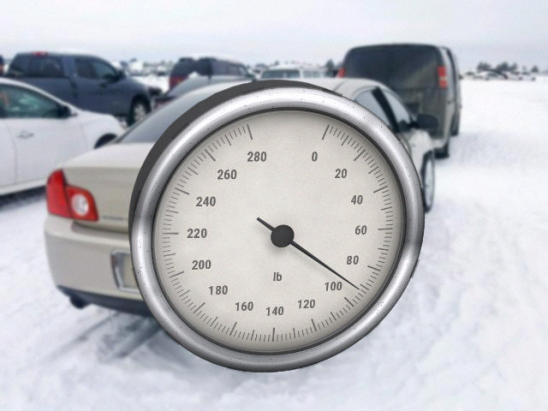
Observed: 92 lb
